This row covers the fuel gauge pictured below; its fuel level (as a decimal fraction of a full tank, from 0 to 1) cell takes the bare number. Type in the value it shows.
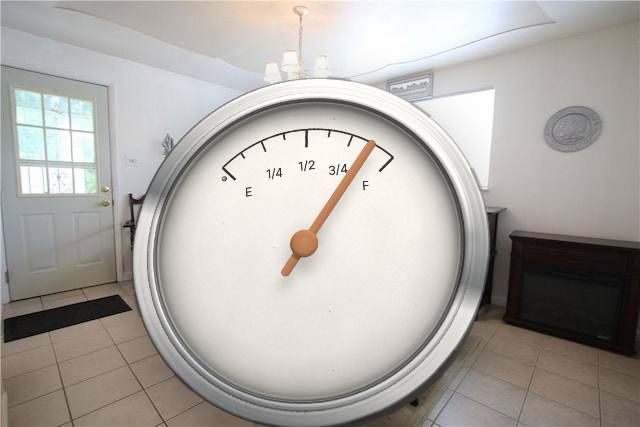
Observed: 0.875
